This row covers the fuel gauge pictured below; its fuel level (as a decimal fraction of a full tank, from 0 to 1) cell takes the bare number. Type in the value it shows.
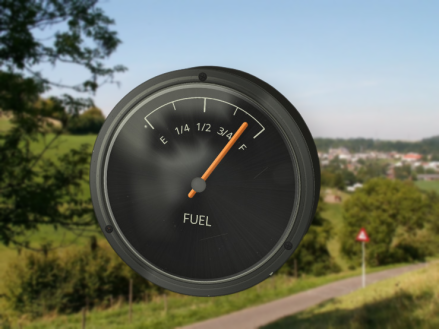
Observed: 0.875
